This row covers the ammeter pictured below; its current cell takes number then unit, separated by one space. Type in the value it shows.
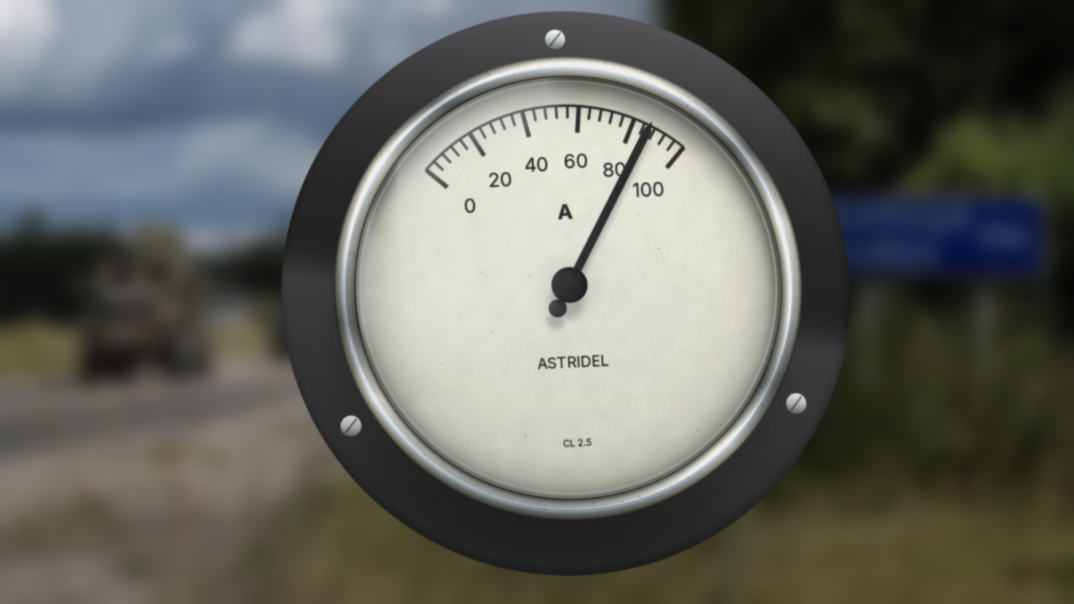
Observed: 86 A
